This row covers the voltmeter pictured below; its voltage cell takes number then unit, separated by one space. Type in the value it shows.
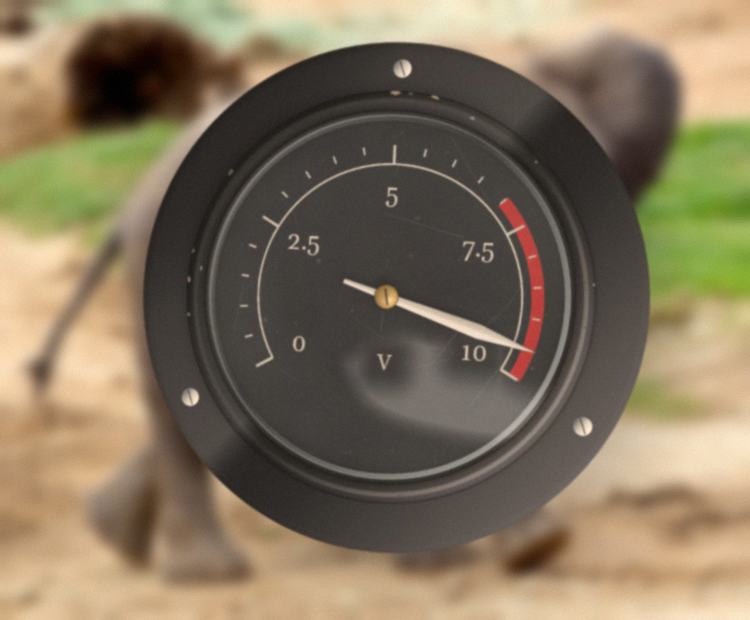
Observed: 9.5 V
